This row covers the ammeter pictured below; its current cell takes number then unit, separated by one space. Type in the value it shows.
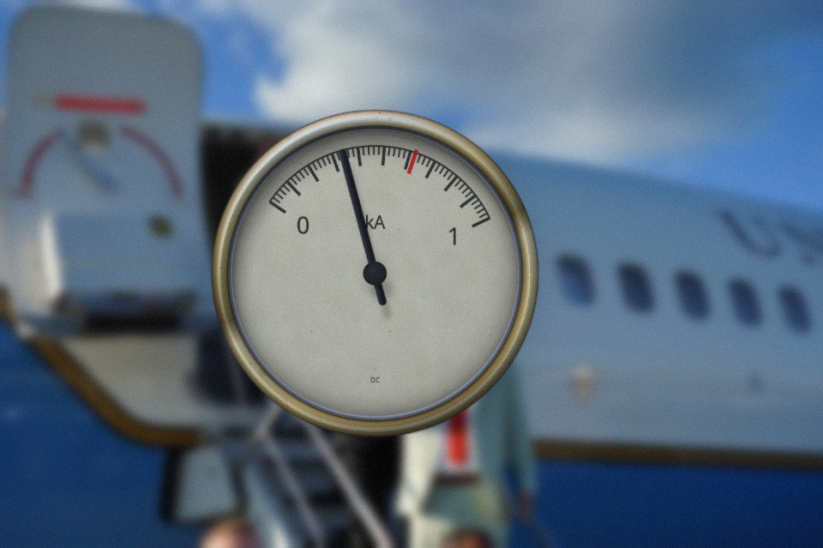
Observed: 0.34 kA
